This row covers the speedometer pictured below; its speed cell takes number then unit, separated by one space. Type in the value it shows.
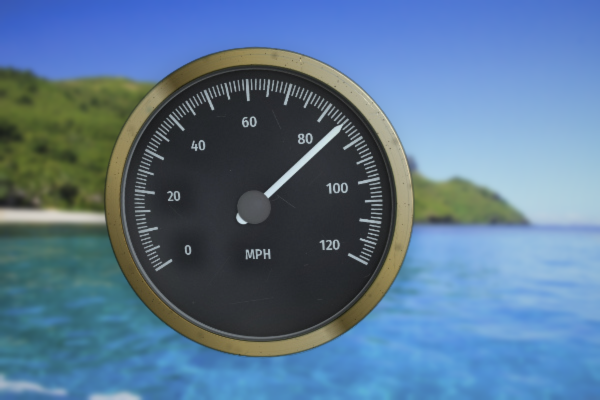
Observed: 85 mph
